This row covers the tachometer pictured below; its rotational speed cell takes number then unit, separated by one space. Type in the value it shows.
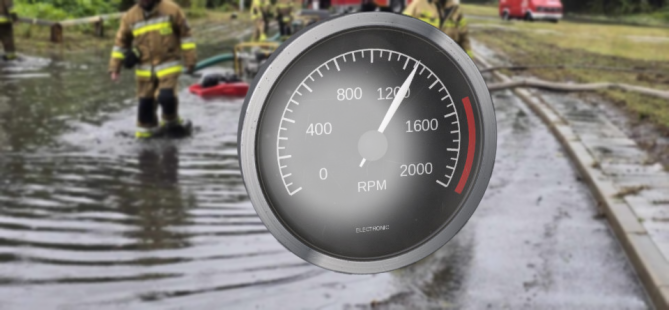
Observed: 1250 rpm
